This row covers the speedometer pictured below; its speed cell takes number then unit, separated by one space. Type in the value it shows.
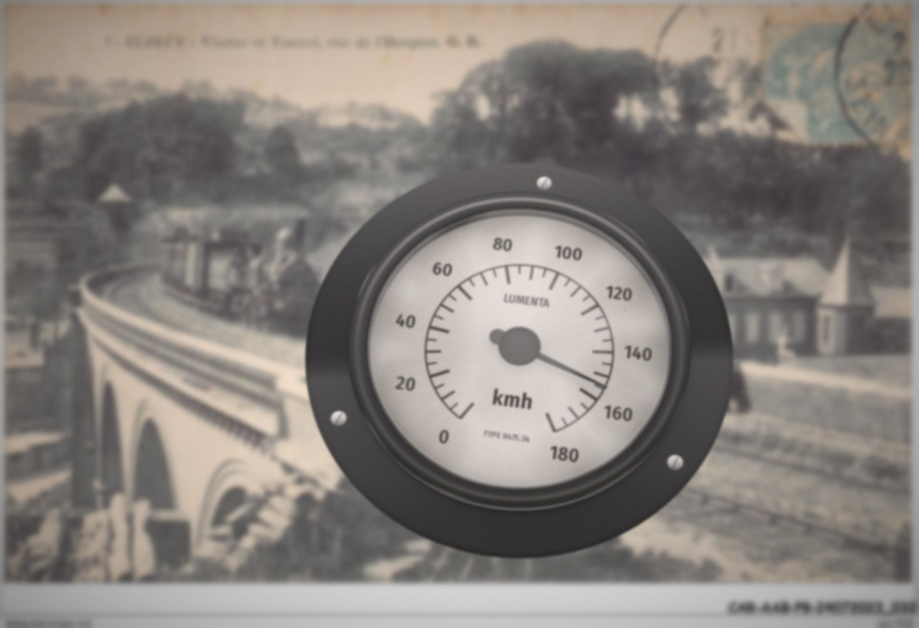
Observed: 155 km/h
